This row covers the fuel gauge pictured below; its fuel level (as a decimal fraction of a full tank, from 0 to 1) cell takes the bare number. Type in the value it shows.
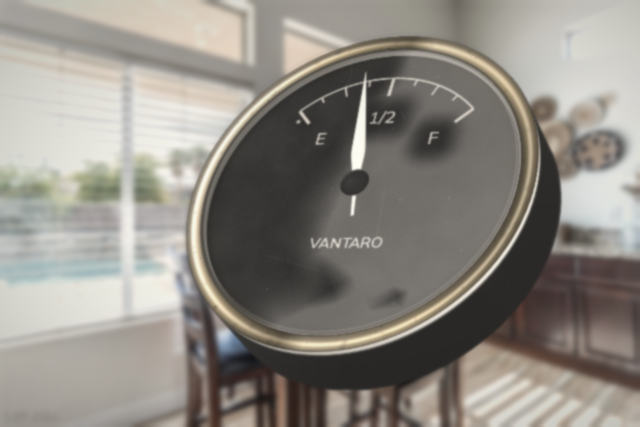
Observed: 0.375
